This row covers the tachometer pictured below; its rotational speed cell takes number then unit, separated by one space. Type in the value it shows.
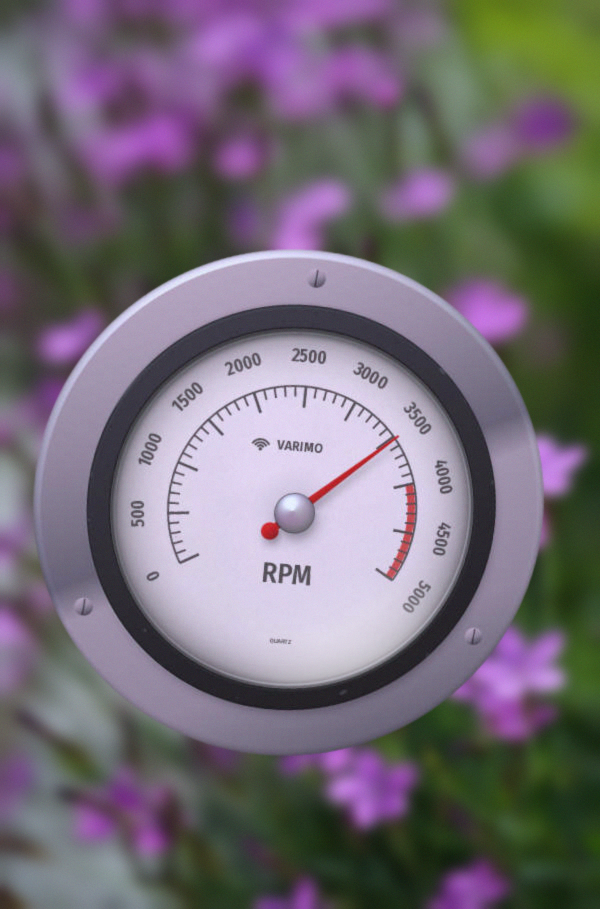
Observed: 3500 rpm
